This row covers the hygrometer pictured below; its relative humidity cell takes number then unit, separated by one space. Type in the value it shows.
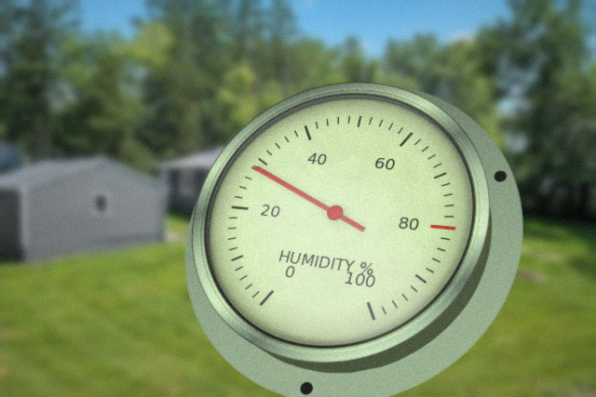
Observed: 28 %
